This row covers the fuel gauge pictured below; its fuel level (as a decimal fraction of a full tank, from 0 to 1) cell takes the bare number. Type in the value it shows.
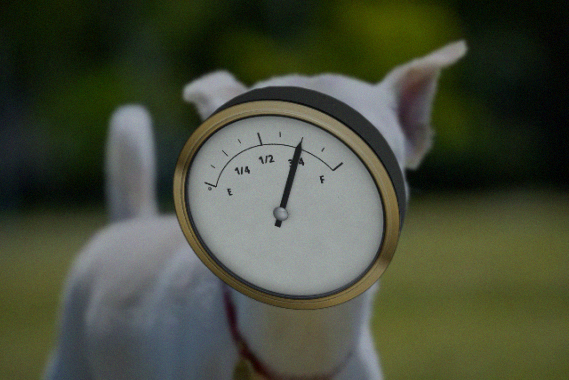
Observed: 0.75
